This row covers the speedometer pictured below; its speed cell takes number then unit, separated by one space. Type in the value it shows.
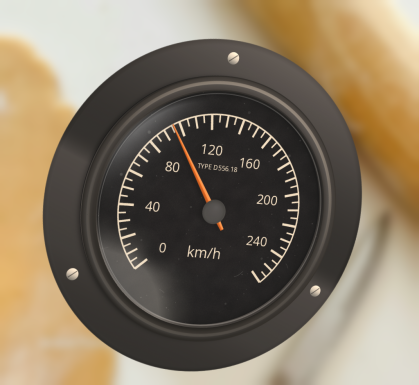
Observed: 95 km/h
